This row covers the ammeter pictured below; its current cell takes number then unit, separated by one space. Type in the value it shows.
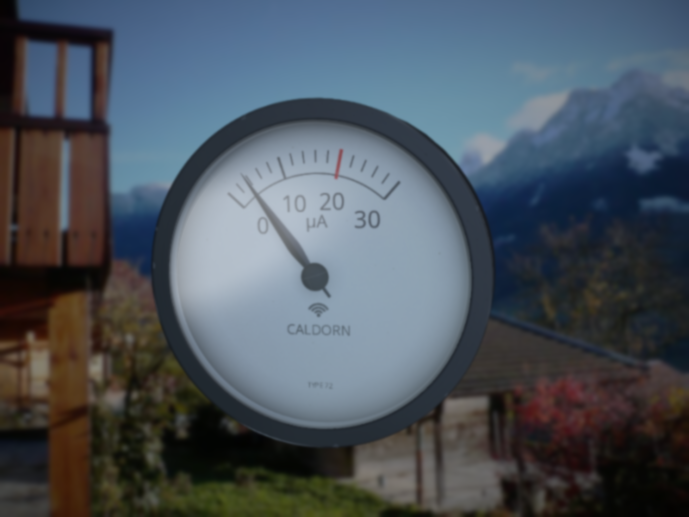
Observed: 4 µA
